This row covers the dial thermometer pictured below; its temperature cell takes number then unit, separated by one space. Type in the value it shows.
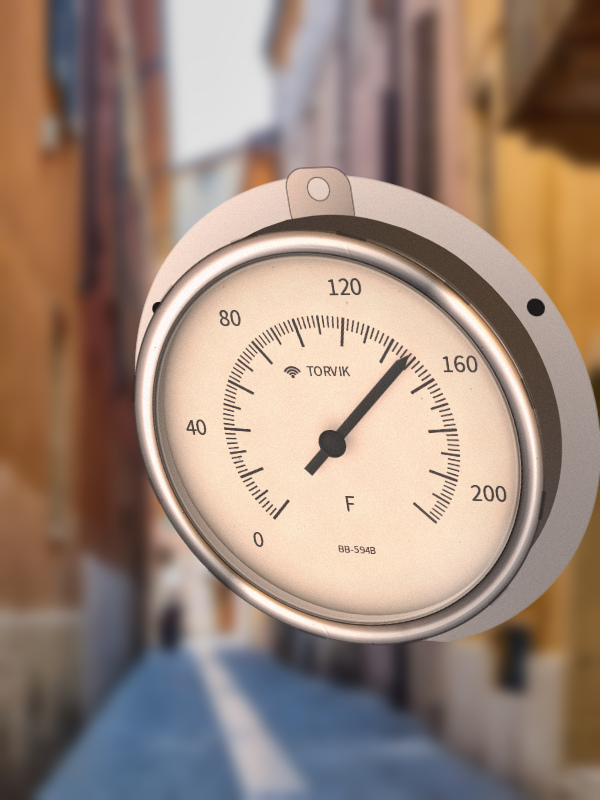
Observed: 148 °F
